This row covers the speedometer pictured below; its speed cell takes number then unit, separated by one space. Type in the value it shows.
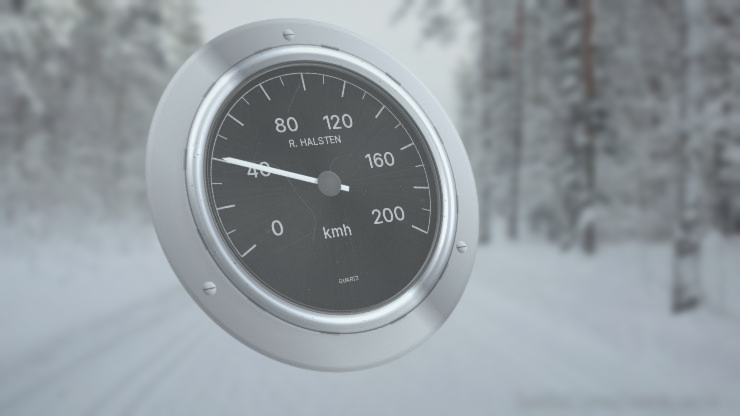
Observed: 40 km/h
